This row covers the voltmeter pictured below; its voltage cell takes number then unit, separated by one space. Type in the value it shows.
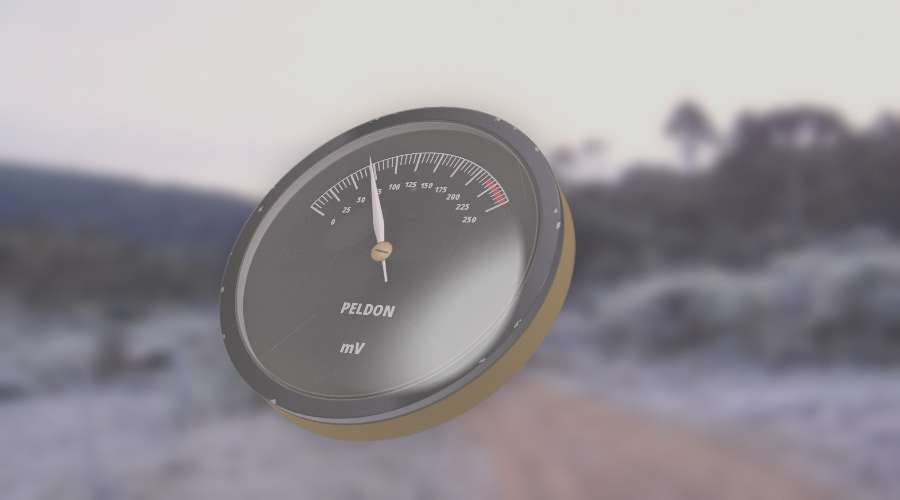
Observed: 75 mV
